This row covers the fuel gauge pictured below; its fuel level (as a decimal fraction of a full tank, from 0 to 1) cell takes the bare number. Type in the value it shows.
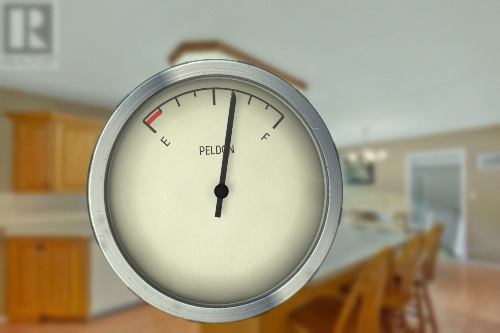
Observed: 0.625
